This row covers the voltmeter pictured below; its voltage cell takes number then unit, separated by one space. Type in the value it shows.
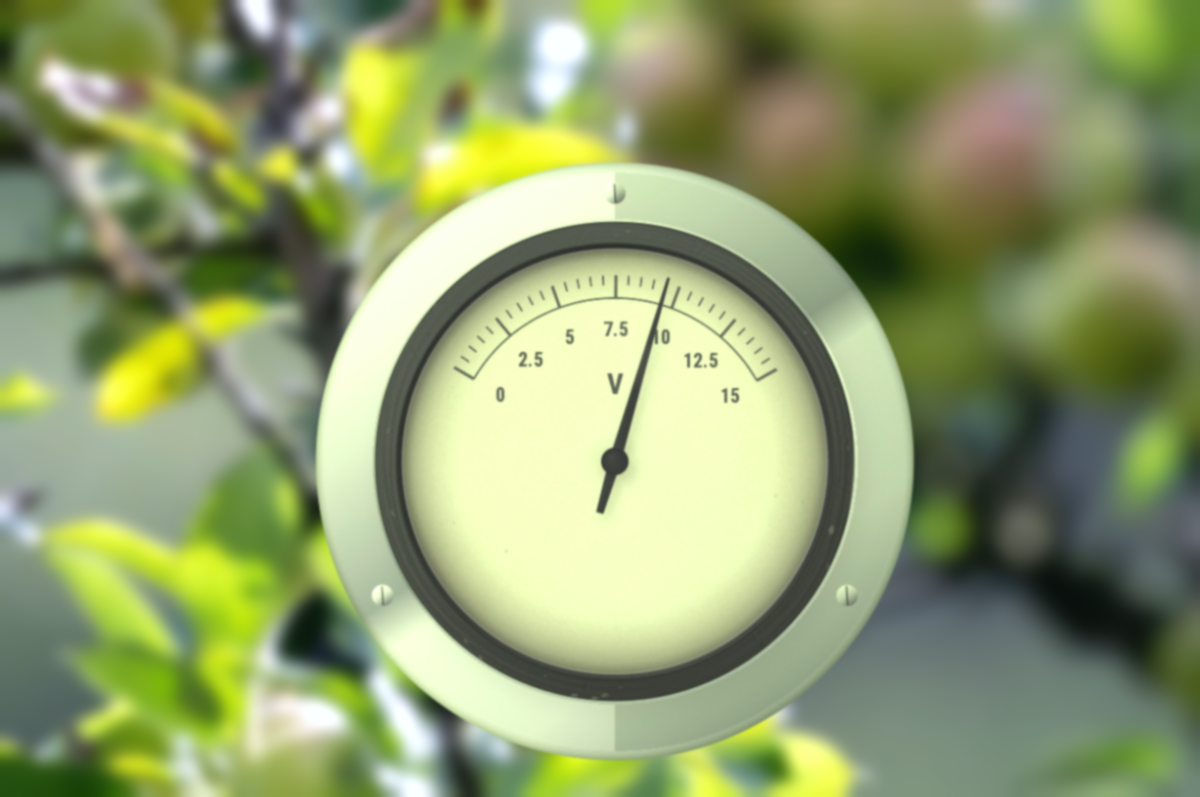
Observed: 9.5 V
